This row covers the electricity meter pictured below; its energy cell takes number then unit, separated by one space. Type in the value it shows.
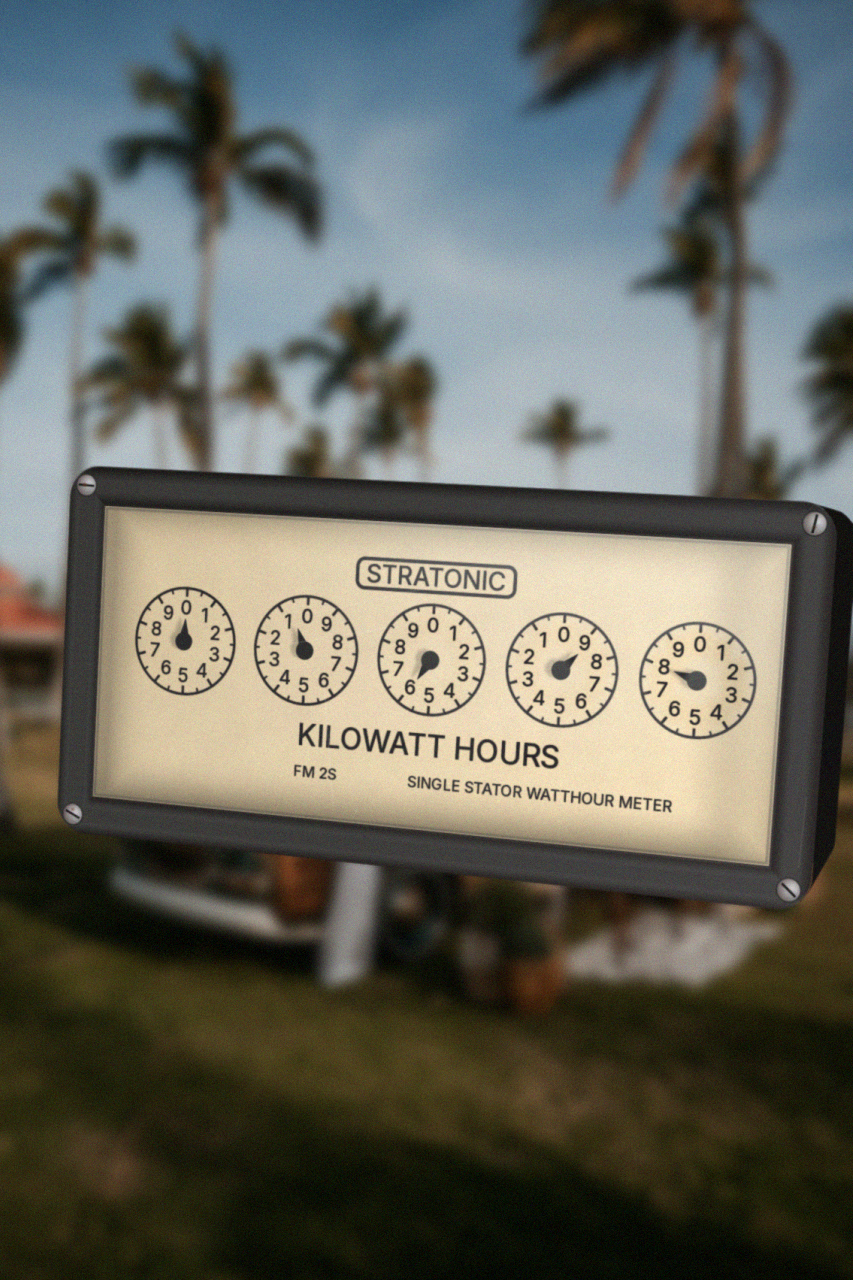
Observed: 588 kWh
